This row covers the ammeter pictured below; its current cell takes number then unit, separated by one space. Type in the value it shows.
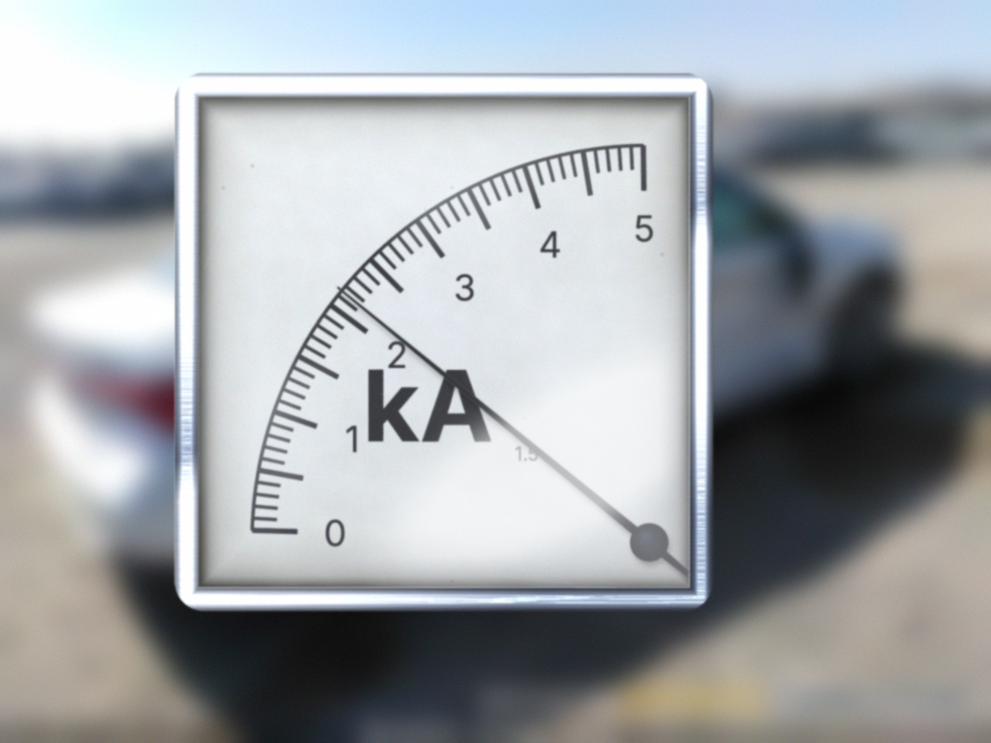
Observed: 2.15 kA
